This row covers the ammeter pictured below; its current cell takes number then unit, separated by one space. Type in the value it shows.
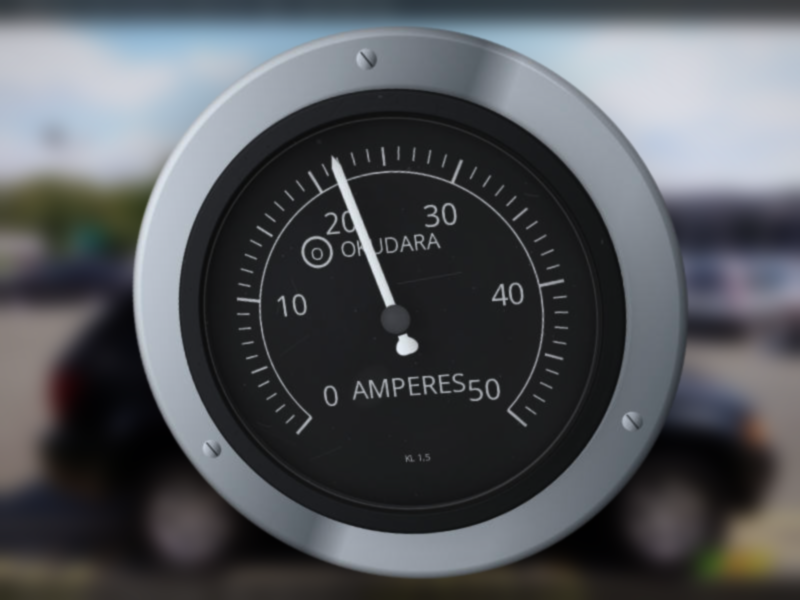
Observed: 22 A
